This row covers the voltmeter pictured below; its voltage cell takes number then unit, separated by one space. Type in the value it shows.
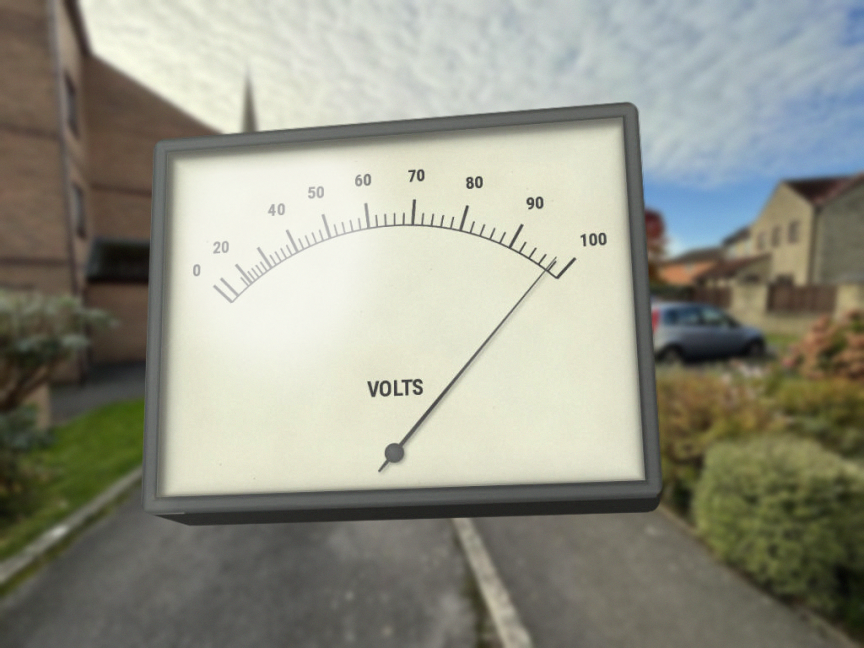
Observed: 98 V
